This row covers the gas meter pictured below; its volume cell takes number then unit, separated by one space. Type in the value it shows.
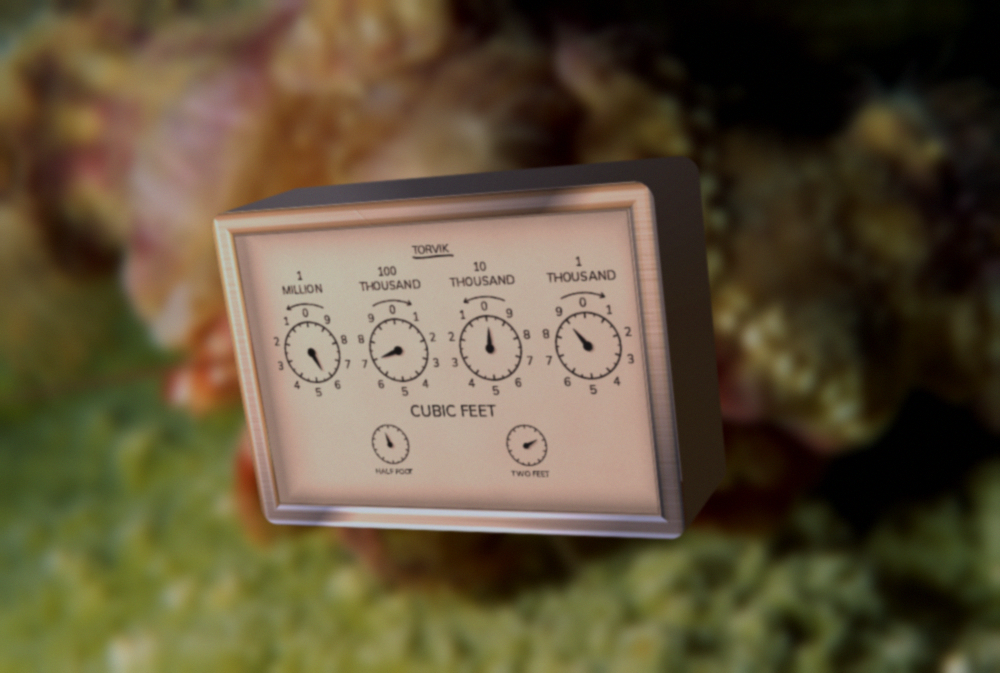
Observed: 569900 ft³
